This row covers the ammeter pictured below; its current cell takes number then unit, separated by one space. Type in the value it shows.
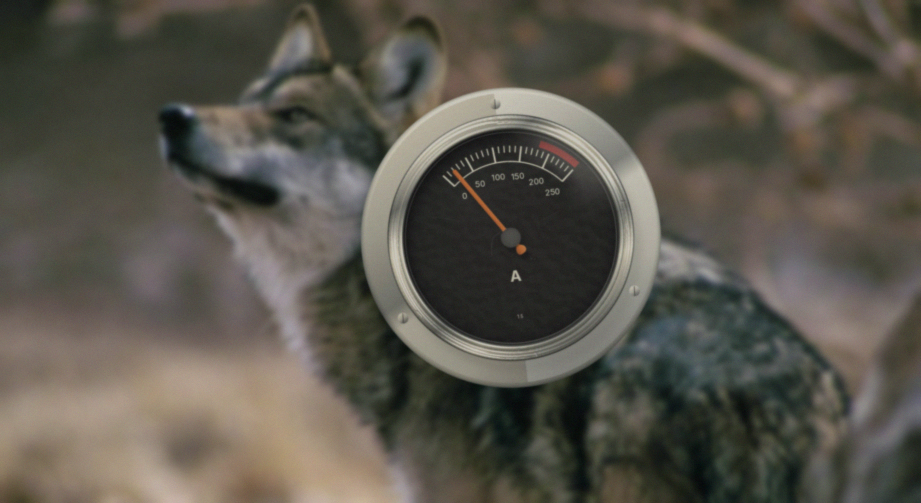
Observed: 20 A
